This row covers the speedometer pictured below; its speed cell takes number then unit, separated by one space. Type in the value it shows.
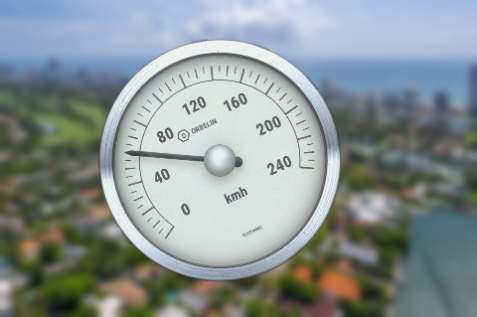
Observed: 60 km/h
